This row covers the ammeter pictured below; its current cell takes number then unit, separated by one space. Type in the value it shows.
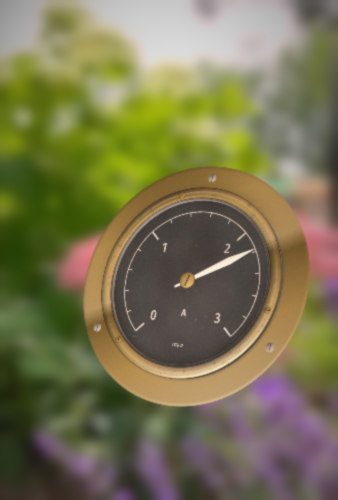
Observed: 2.2 A
